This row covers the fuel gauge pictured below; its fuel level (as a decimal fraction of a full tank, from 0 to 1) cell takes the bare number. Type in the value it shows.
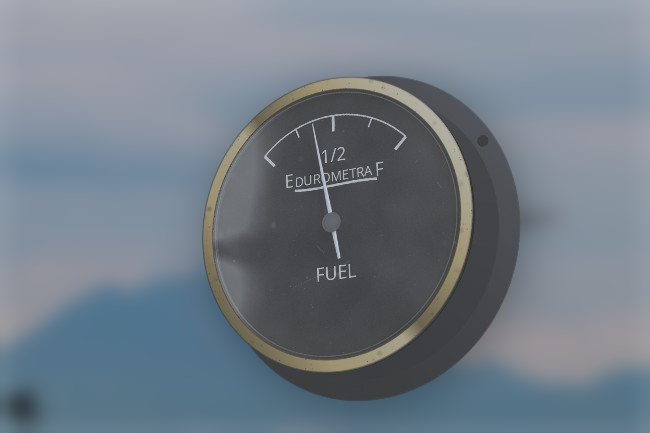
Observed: 0.375
